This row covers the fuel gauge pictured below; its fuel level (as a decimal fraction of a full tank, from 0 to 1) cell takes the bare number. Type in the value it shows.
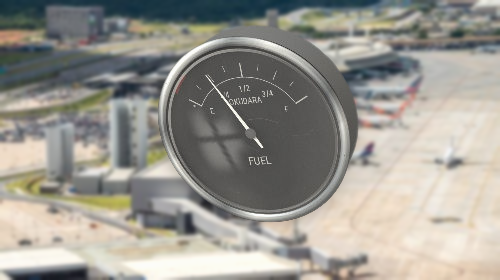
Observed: 0.25
